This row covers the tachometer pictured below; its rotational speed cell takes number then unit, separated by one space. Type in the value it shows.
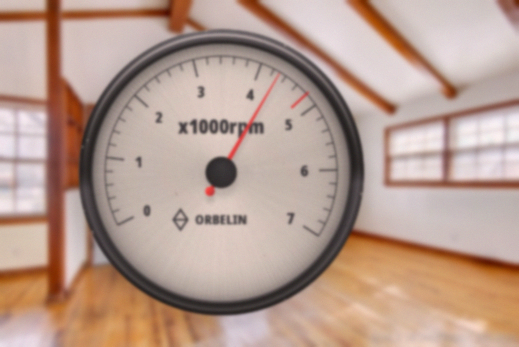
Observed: 4300 rpm
